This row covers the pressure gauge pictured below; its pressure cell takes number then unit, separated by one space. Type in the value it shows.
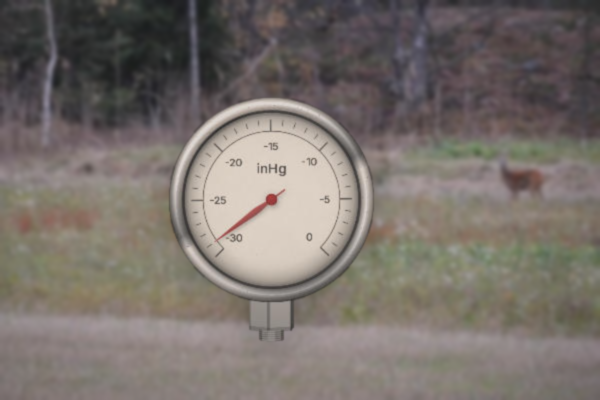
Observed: -29 inHg
